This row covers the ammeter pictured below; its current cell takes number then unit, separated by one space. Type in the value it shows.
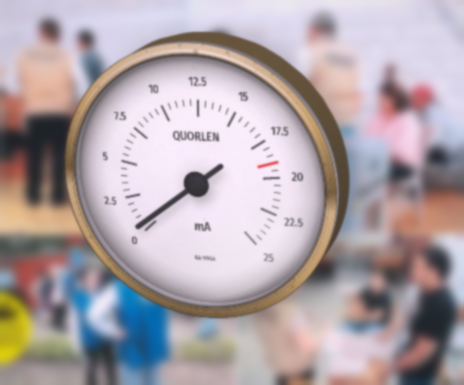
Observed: 0.5 mA
